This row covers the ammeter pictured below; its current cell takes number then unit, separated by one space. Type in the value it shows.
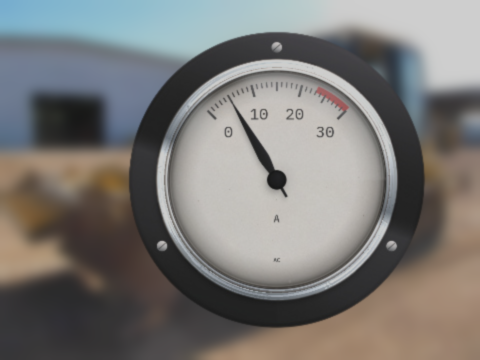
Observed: 5 A
